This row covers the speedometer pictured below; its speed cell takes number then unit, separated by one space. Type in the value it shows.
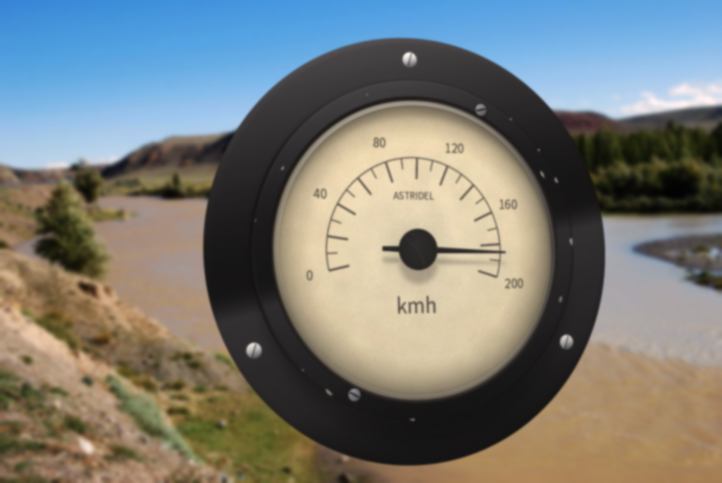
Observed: 185 km/h
